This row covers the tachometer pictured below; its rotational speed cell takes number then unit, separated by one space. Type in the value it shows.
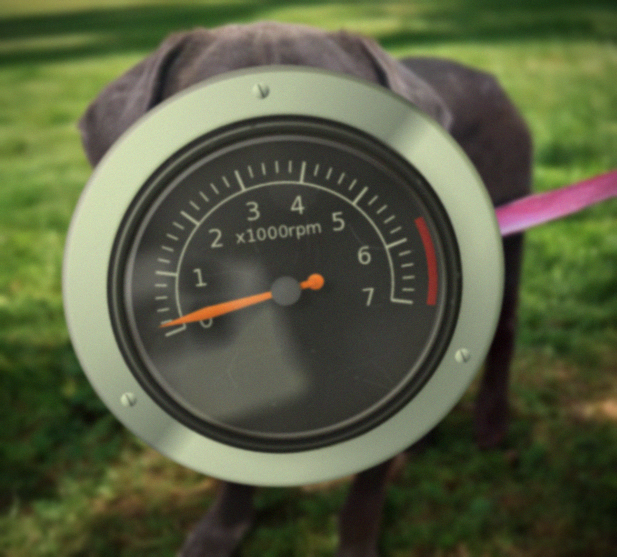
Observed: 200 rpm
